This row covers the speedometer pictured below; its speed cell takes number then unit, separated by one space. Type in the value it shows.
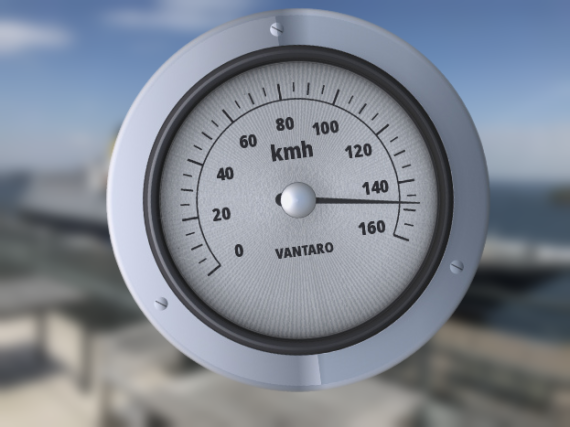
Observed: 147.5 km/h
